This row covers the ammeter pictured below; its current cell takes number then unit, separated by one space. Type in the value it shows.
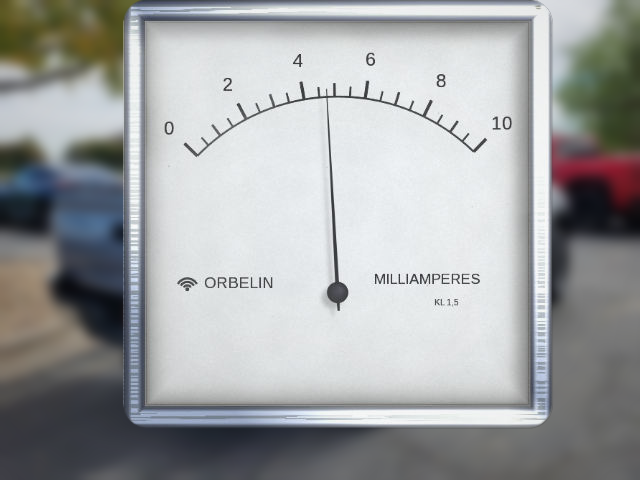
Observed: 4.75 mA
